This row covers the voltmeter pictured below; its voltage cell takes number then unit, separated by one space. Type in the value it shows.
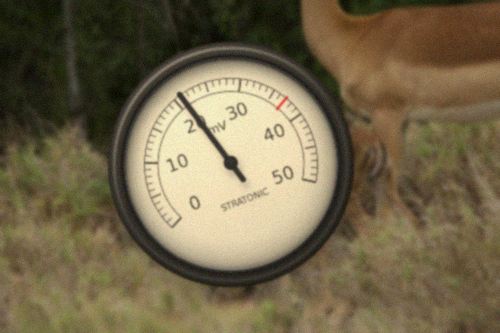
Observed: 21 mV
